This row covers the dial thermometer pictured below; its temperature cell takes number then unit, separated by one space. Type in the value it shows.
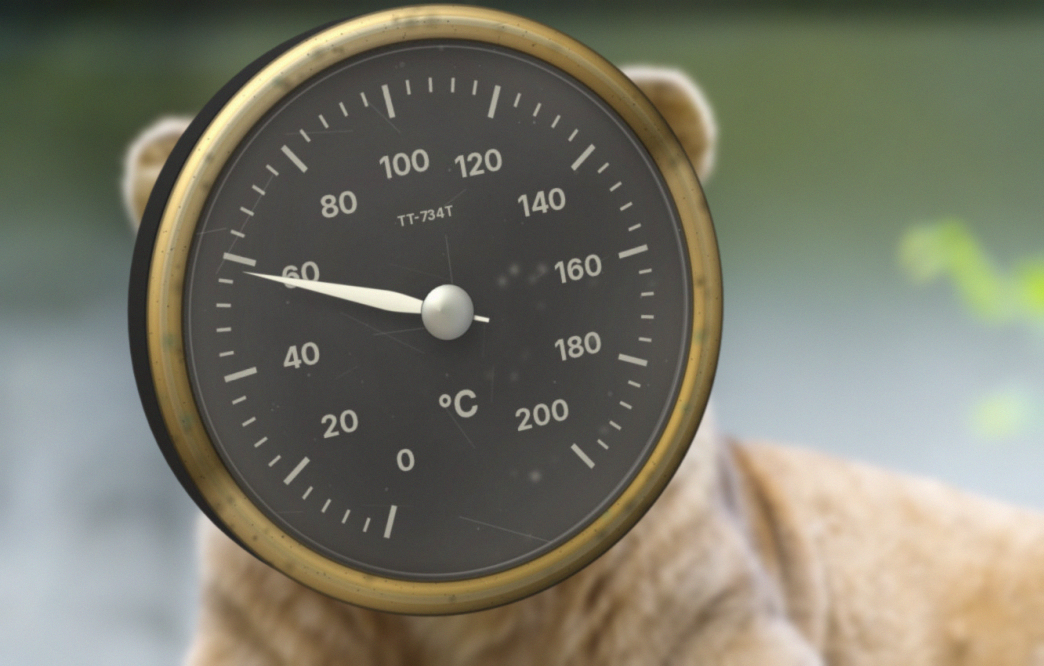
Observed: 58 °C
